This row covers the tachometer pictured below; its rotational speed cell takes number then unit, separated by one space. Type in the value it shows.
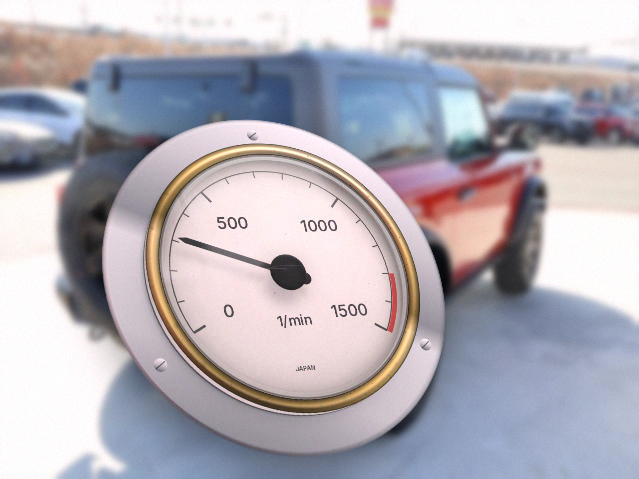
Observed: 300 rpm
